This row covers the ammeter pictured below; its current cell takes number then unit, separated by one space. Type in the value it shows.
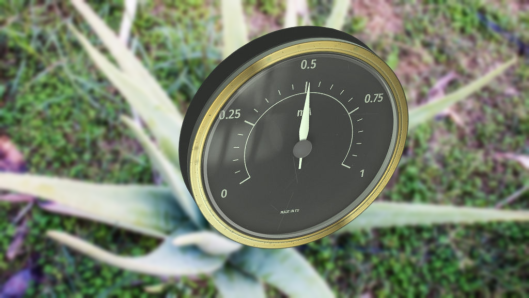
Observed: 0.5 mA
